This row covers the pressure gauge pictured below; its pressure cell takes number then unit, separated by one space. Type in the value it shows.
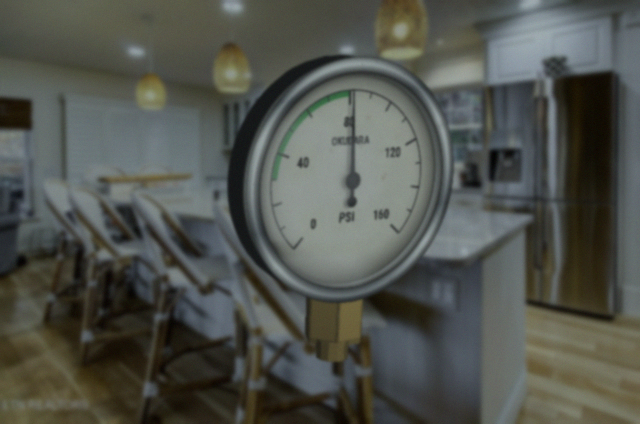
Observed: 80 psi
